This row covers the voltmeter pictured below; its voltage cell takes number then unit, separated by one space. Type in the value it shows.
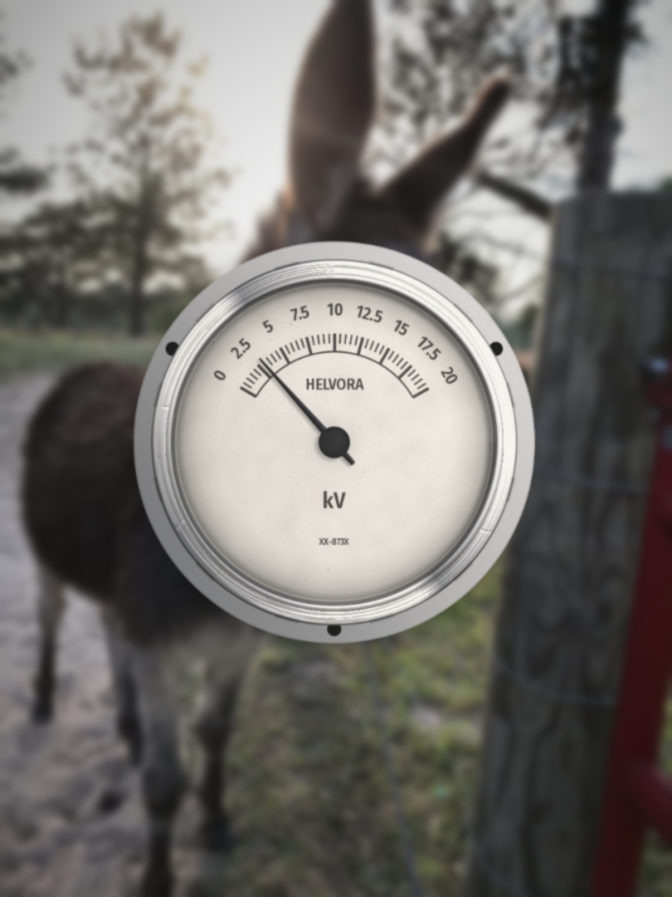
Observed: 3 kV
